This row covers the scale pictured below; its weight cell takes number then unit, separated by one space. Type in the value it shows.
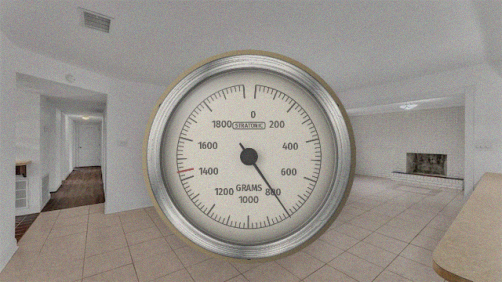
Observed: 800 g
